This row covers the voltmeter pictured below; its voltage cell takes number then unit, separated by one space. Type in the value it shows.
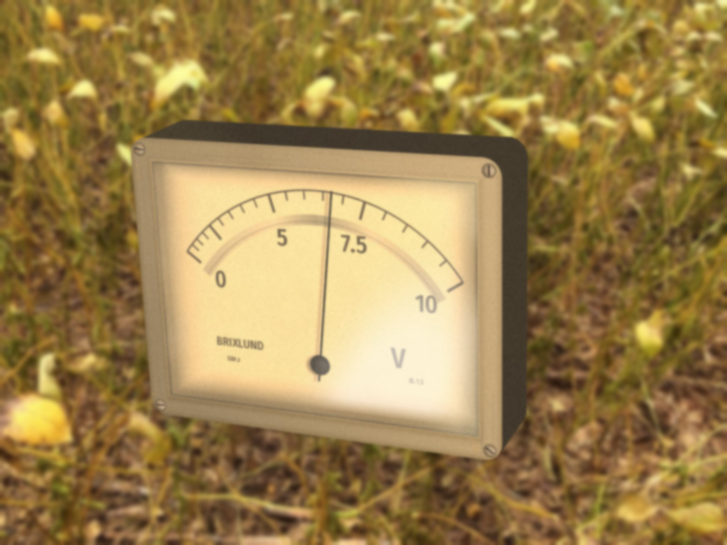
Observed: 6.75 V
